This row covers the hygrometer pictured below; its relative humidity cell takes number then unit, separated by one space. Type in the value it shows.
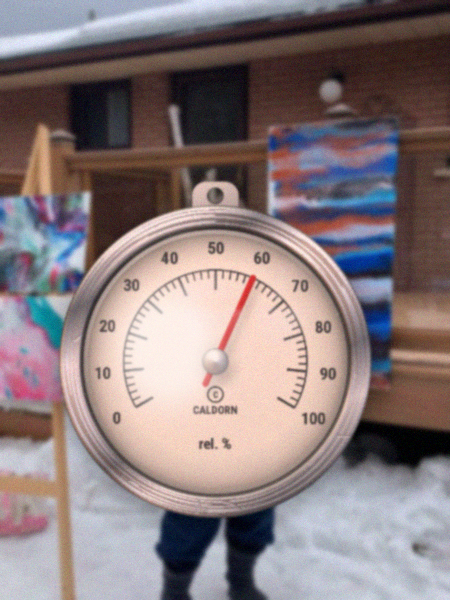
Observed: 60 %
